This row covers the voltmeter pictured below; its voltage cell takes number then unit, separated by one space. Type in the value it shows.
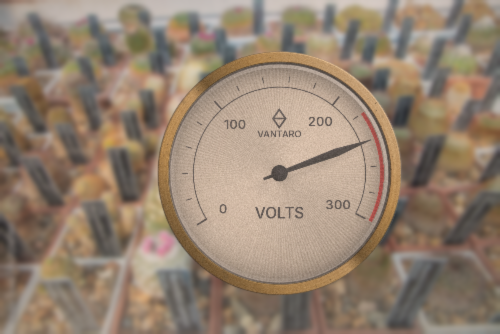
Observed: 240 V
